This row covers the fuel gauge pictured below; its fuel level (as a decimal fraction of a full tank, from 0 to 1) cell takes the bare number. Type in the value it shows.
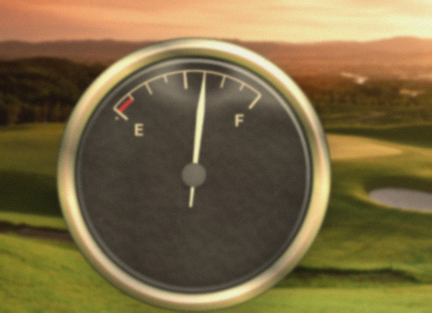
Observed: 0.625
